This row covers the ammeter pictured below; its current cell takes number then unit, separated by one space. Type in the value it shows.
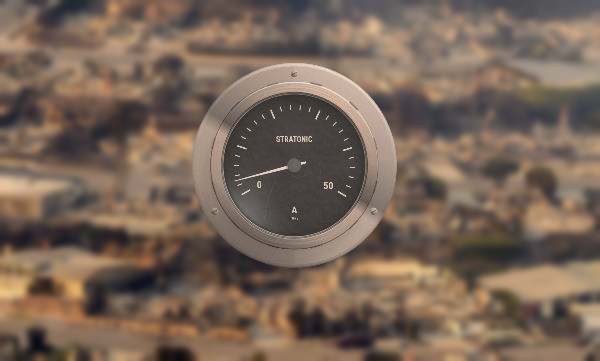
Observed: 3 A
